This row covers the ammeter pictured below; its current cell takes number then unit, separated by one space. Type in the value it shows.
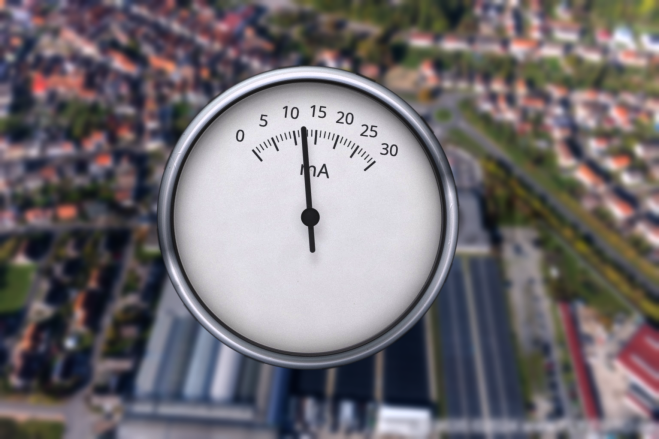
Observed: 12 mA
